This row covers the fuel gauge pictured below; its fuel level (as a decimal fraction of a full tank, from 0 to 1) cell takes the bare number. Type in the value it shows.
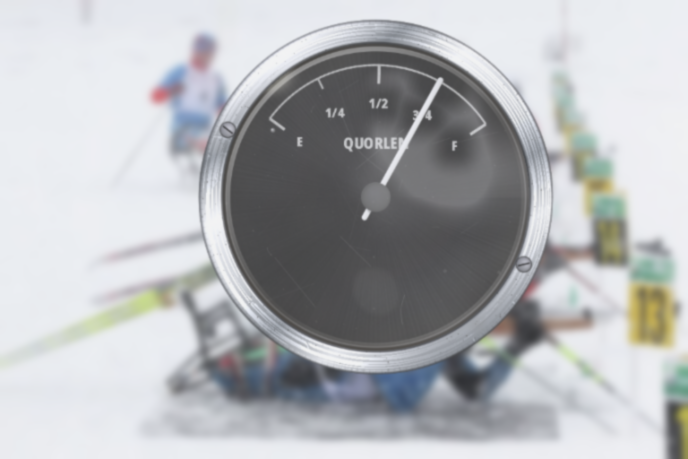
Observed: 0.75
